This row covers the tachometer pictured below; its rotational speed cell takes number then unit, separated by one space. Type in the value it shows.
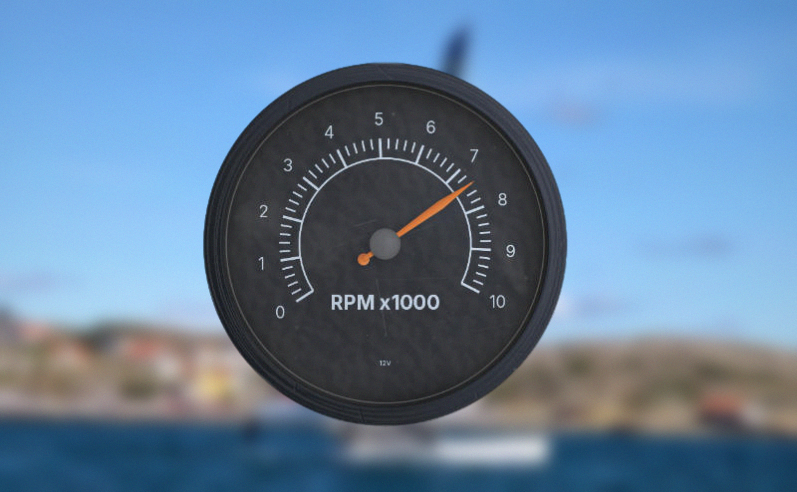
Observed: 7400 rpm
